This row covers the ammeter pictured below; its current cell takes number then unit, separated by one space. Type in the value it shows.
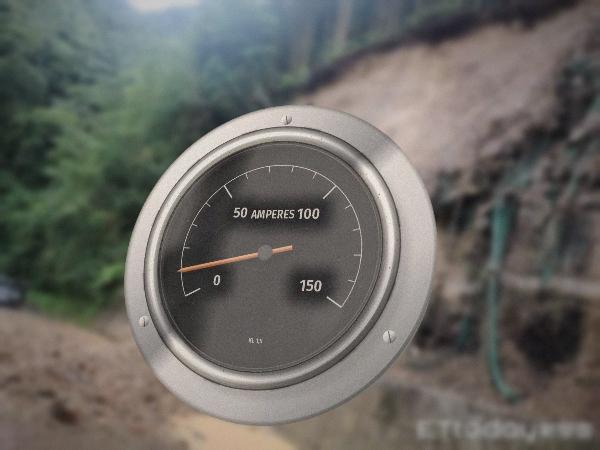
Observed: 10 A
